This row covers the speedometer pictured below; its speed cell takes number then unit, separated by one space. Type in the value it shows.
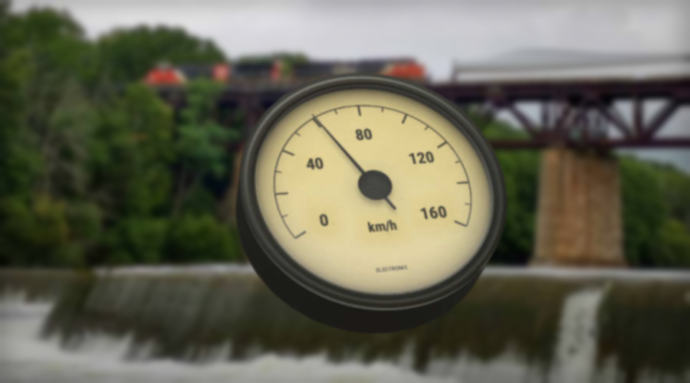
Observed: 60 km/h
